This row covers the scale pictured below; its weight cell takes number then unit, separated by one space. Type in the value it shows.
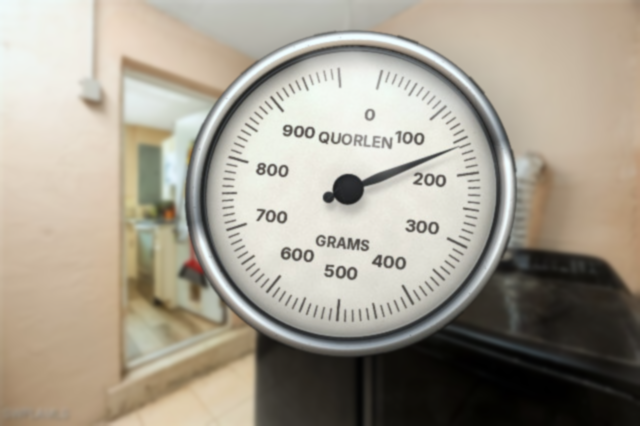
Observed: 160 g
